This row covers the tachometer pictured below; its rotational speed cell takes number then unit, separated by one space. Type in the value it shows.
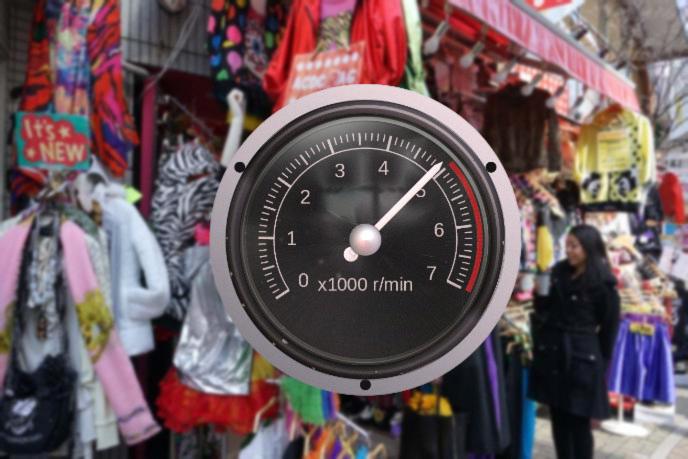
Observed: 4900 rpm
